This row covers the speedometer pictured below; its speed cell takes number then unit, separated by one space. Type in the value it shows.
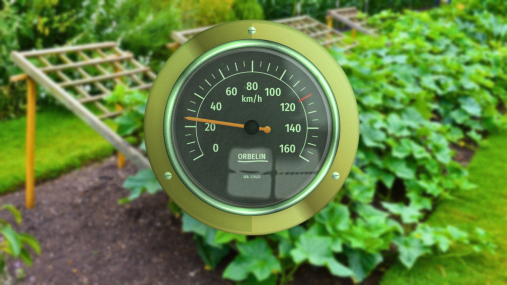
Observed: 25 km/h
